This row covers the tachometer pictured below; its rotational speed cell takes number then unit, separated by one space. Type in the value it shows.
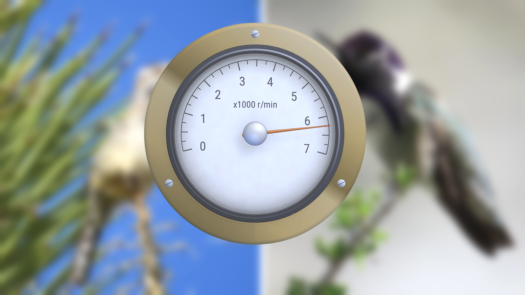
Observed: 6250 rpm
